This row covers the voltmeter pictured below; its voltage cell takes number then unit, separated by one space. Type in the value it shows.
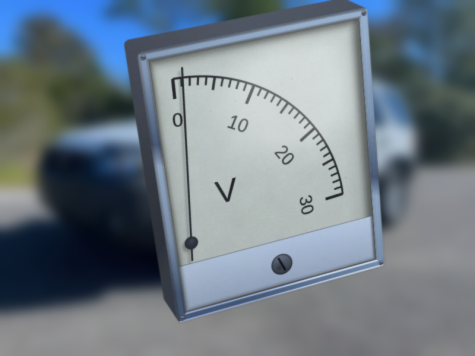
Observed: 1 V
